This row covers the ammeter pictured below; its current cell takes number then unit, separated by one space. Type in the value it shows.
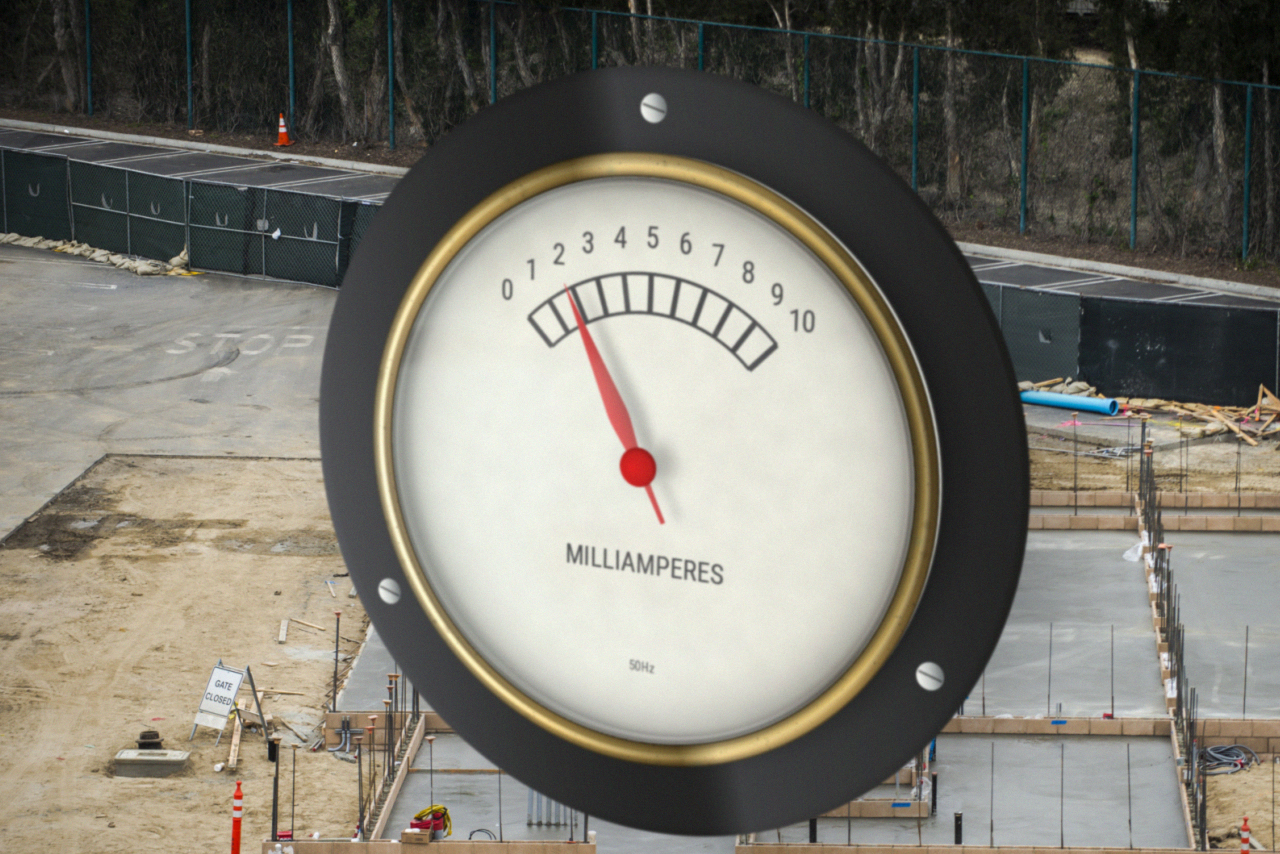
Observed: 2 mA
